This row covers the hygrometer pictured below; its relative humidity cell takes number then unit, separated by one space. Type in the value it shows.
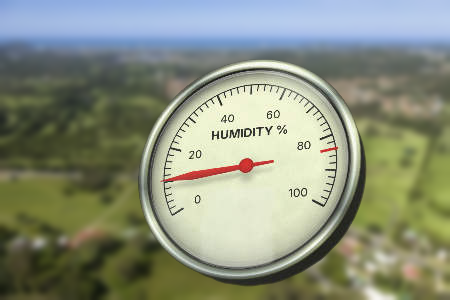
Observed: 10 %
